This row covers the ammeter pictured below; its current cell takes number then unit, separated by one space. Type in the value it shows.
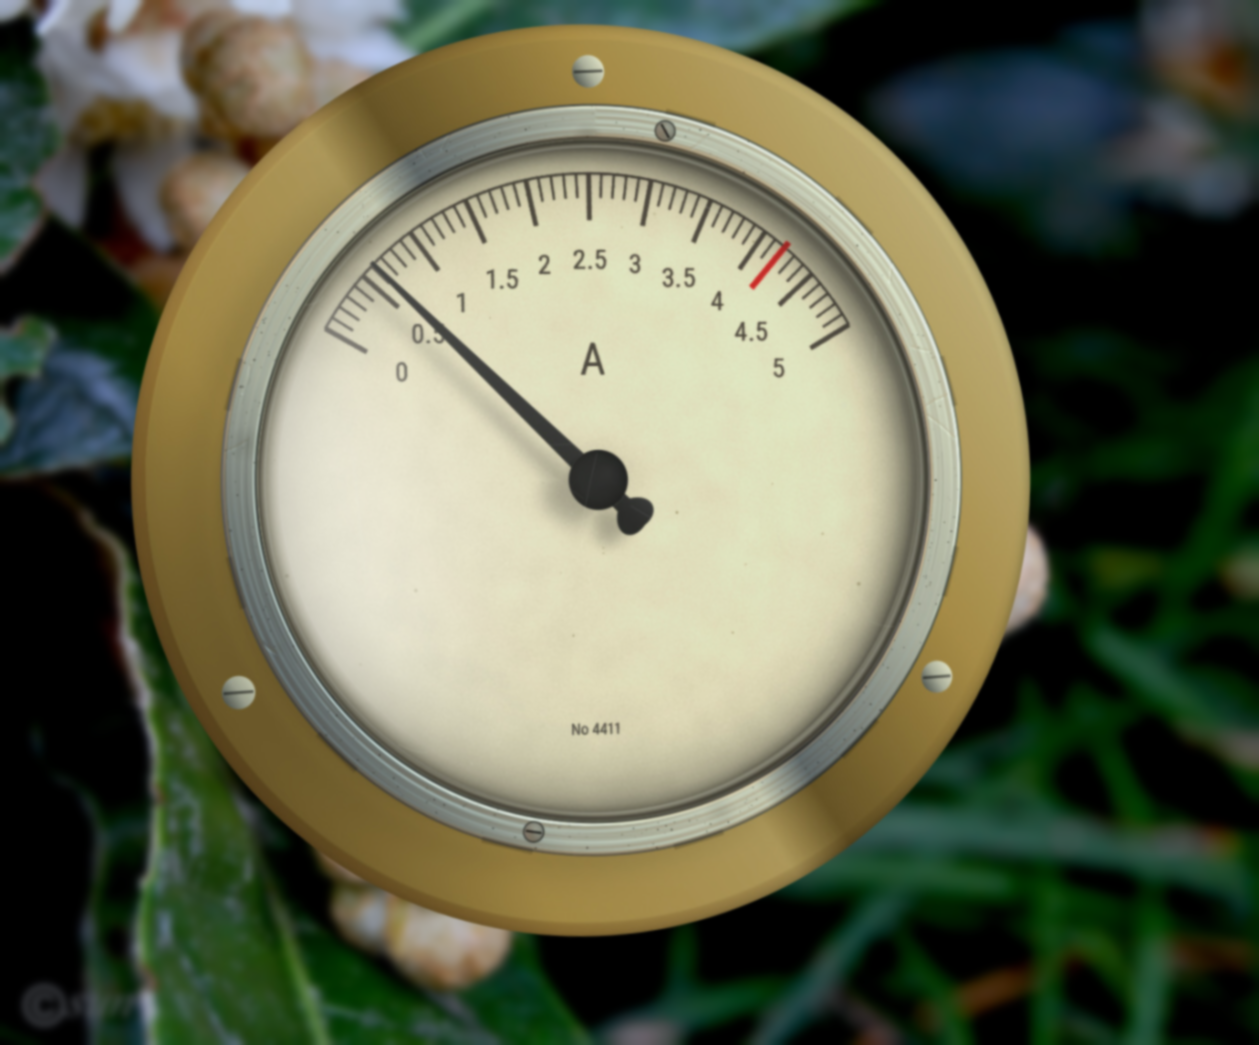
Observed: 0.6 A
